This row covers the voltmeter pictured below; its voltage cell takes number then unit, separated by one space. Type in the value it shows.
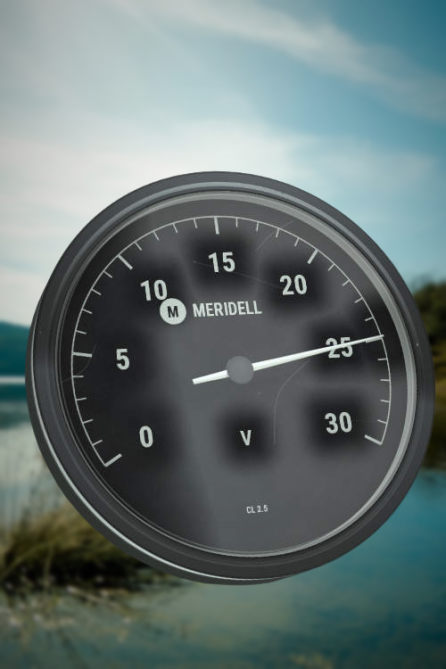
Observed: 25 V
